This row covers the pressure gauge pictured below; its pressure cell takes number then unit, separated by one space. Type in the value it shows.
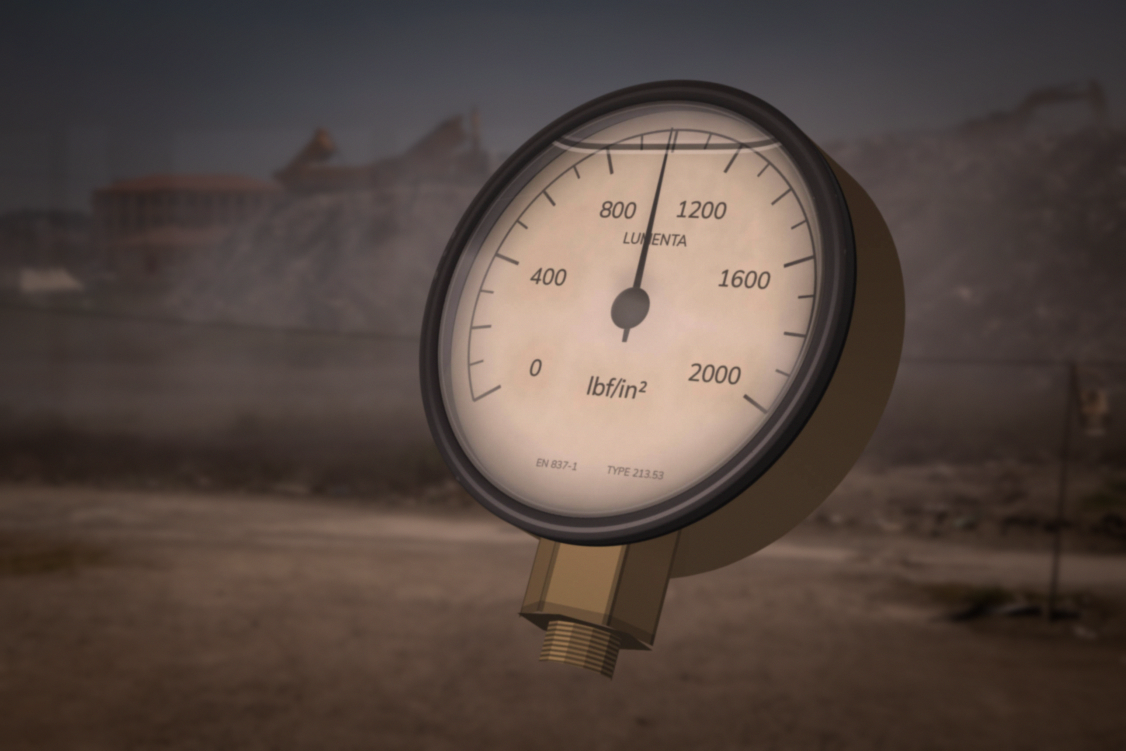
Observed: 1000 psi
